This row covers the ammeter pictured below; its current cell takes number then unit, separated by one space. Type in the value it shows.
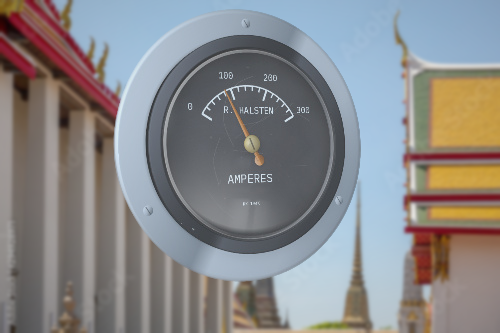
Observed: 80 A
